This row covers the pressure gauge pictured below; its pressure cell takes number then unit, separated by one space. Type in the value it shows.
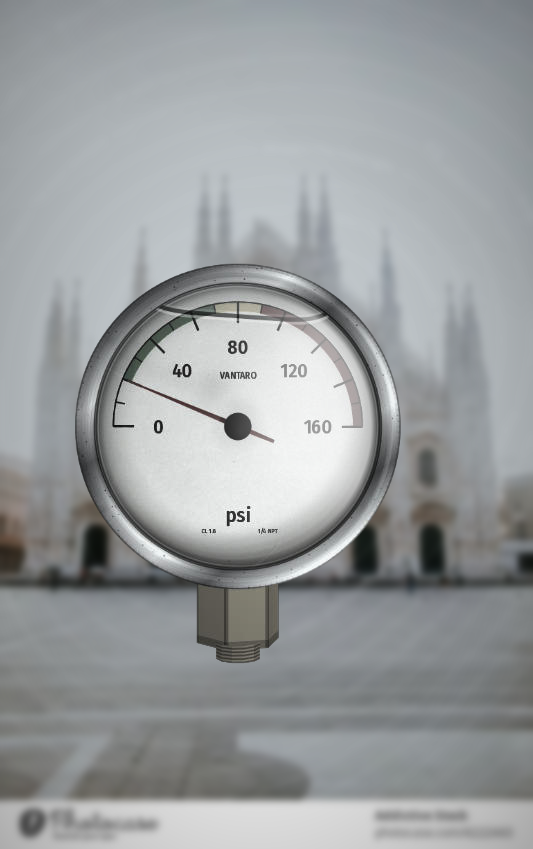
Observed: 20 psi
